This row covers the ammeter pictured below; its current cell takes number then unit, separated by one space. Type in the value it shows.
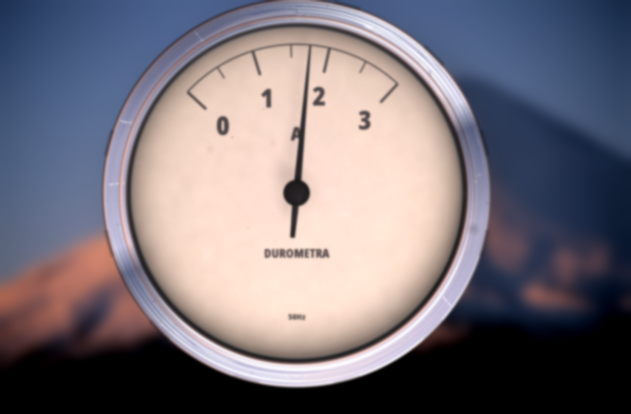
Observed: 1.75 A
